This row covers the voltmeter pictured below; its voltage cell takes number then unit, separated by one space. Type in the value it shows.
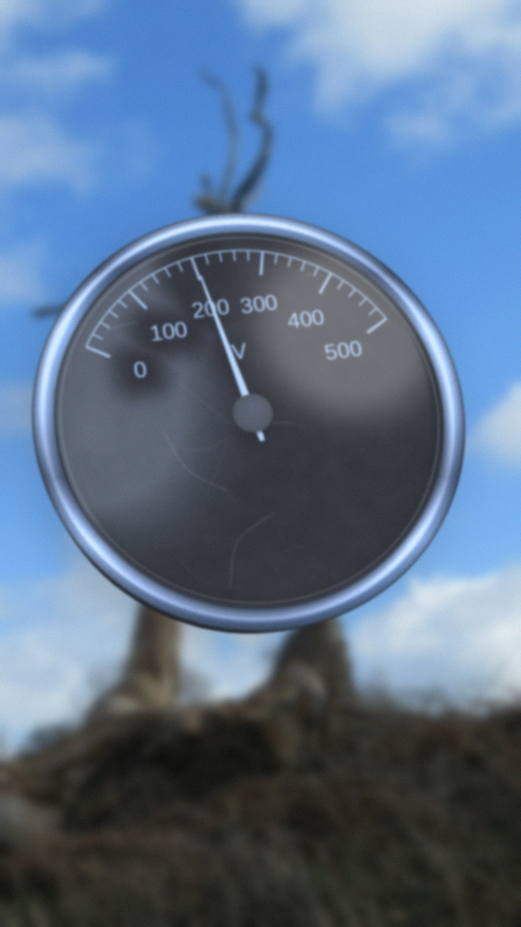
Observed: 200 V
